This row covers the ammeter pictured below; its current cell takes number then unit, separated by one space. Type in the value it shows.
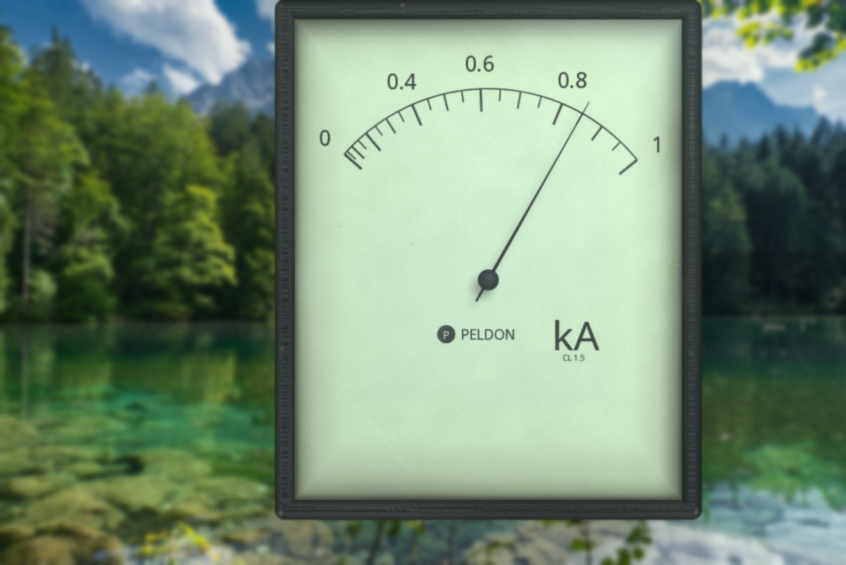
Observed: 0.85 kA
